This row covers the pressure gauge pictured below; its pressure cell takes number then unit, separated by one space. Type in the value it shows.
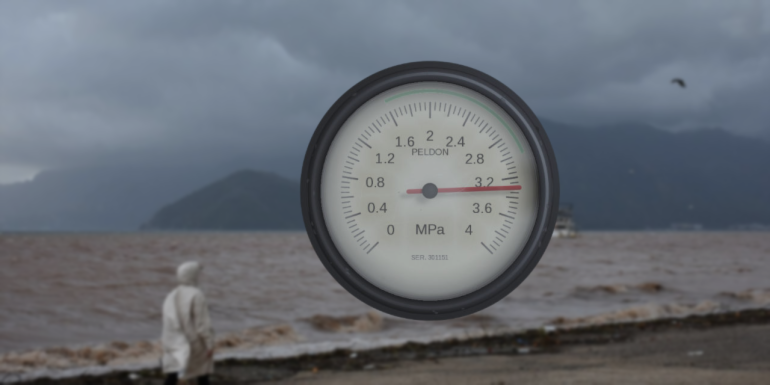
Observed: 3.3 MPa
